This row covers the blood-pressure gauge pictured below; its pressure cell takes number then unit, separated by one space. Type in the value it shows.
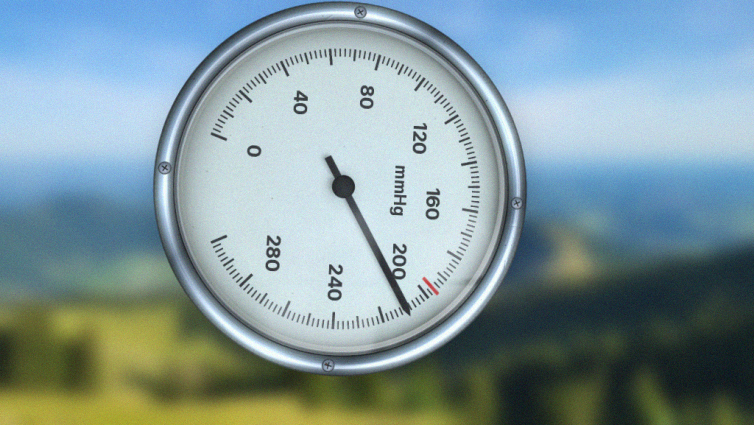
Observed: 210 mmHg
